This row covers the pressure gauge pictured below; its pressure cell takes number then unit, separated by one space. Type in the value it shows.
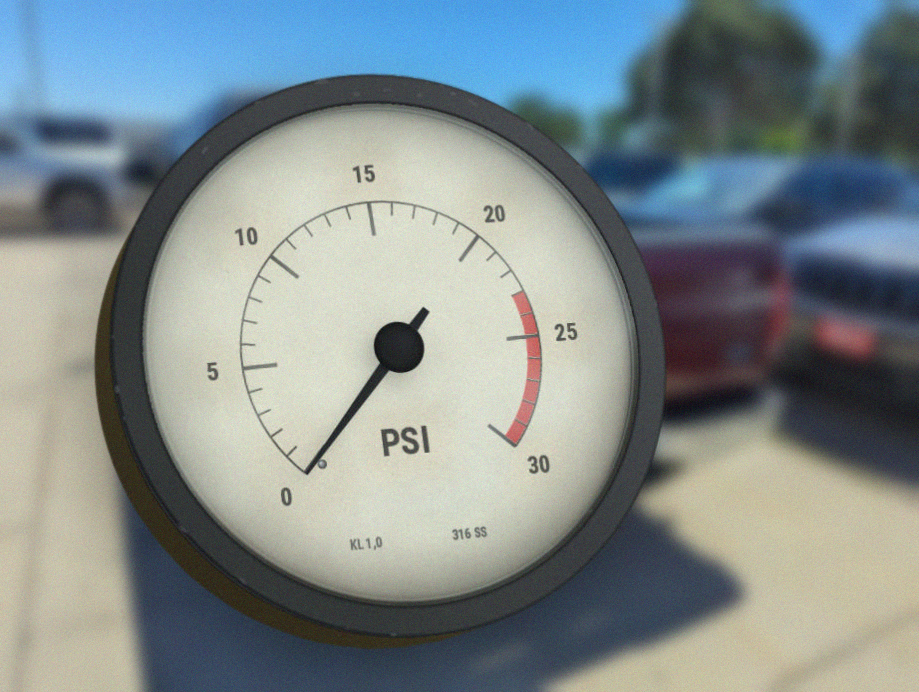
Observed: 0 psi
